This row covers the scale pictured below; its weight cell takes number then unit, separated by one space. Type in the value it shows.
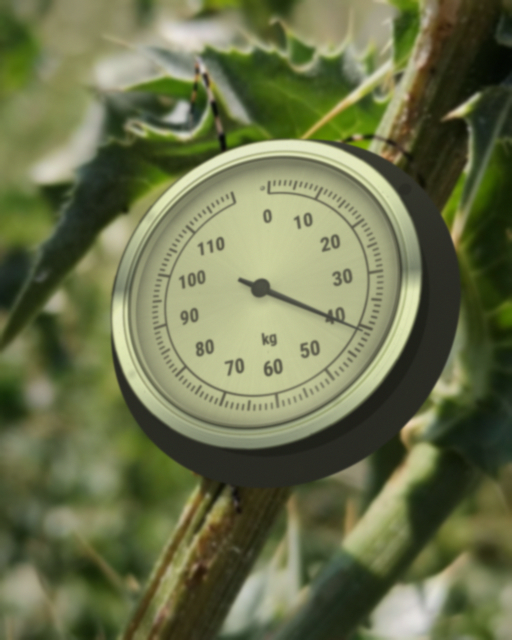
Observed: 41 kg
